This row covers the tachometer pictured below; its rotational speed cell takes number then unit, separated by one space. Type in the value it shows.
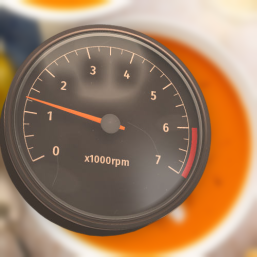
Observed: 1250 rpm
